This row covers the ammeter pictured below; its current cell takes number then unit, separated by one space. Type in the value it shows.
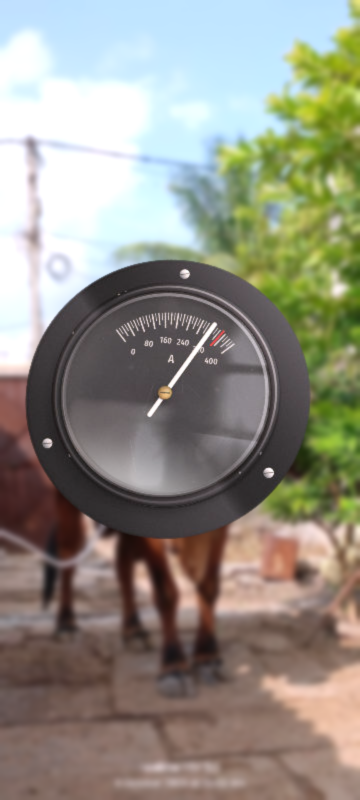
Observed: 320 A
